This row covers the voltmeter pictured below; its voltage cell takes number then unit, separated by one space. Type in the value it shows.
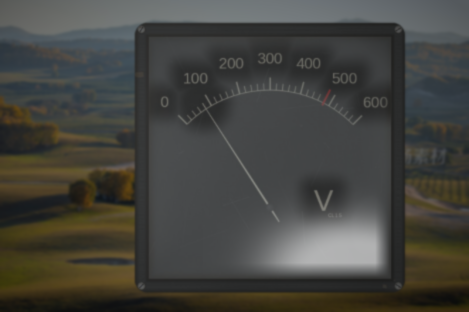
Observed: 80 V
